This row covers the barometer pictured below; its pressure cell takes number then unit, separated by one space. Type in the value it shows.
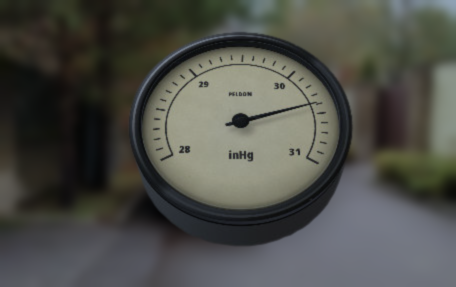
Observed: 30.4 inHg
